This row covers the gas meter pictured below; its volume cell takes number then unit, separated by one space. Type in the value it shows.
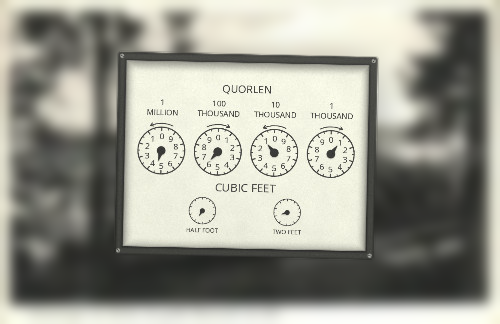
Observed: 461100 ft³
